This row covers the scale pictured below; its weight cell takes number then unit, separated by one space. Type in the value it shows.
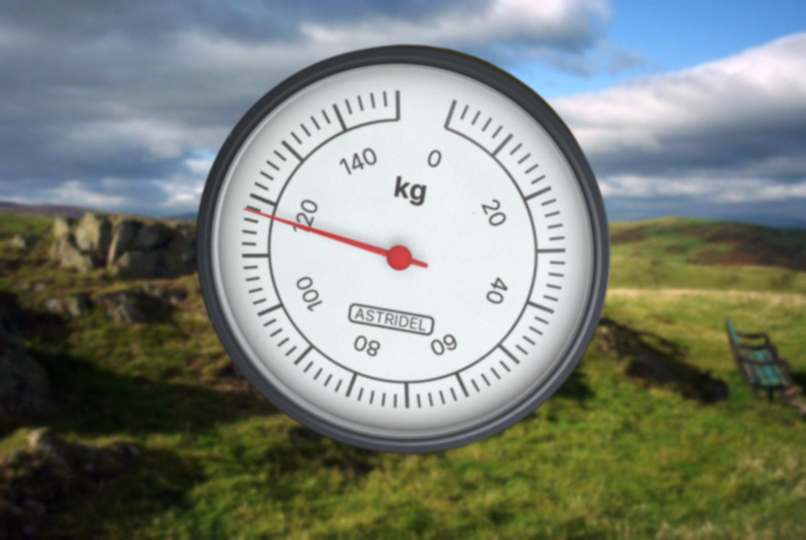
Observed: 118 kg
